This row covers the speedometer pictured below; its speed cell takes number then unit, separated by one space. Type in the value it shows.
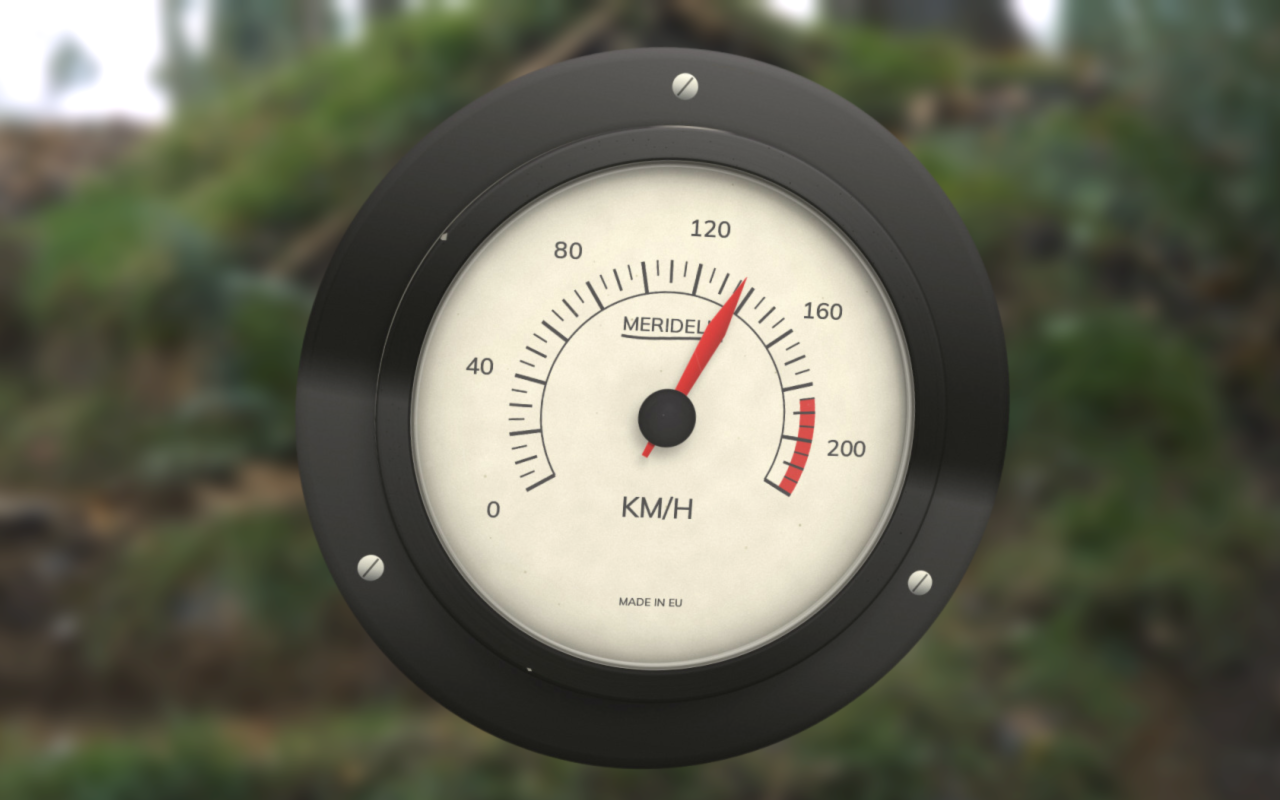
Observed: 135 km/h
